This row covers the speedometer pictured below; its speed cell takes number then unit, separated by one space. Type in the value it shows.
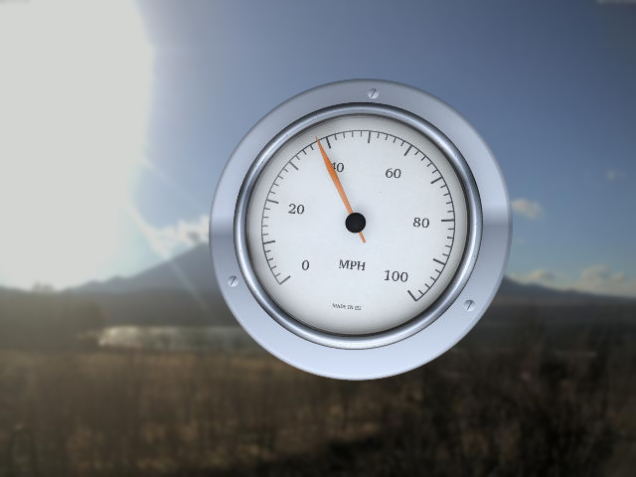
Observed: 38 mph
